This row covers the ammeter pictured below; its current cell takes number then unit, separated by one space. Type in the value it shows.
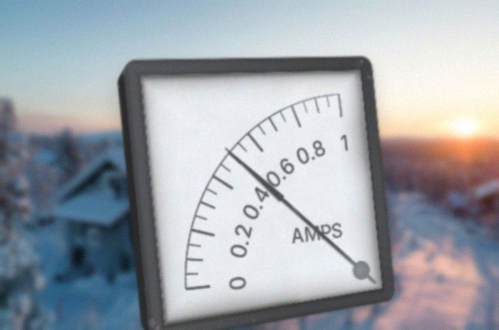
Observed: 0.5 A
